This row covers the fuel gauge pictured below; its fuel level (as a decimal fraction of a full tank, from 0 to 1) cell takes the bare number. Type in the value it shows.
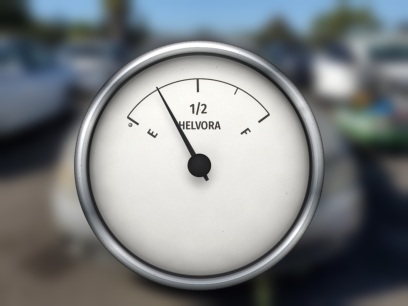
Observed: 0.25
